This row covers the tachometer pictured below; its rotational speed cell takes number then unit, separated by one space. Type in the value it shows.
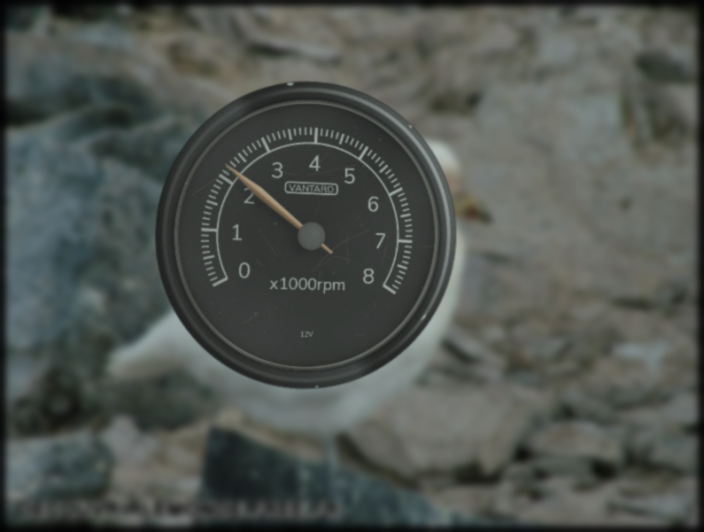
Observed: 2200 rpm
